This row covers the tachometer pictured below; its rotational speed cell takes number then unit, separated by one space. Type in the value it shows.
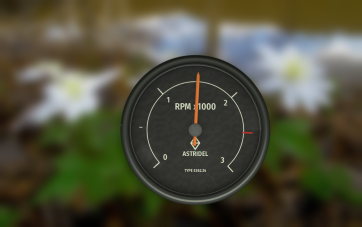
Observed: 1500 rpm
